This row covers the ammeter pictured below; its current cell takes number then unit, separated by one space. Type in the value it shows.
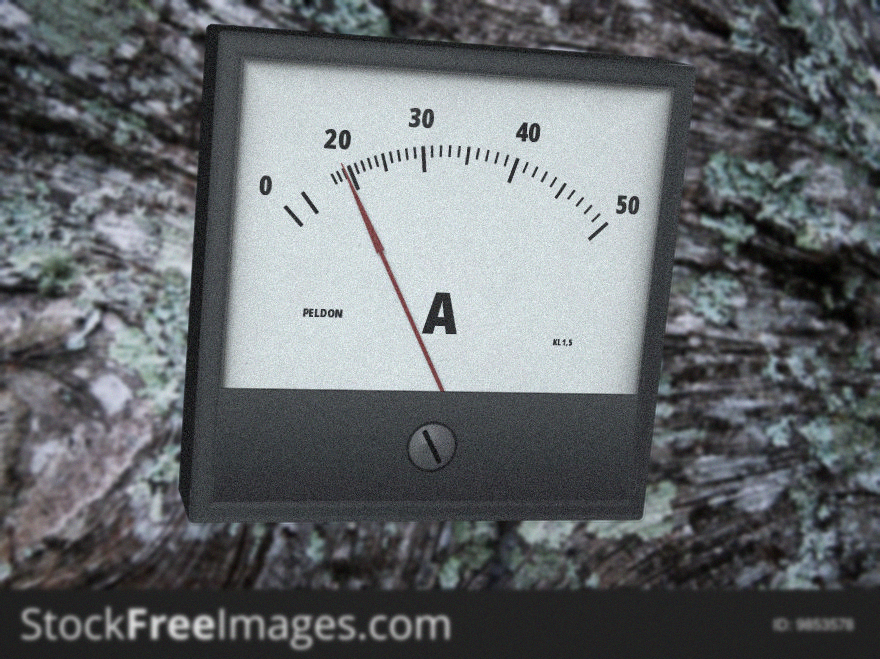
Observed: 19 A
